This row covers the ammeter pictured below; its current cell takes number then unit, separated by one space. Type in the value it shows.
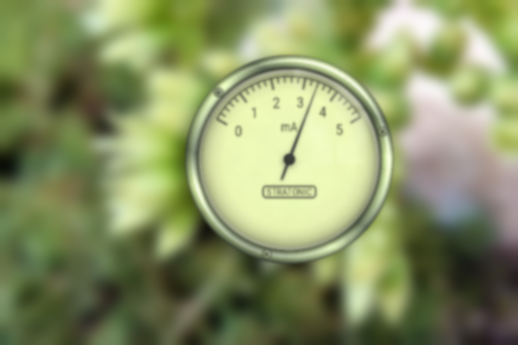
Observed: 3.4 mA
